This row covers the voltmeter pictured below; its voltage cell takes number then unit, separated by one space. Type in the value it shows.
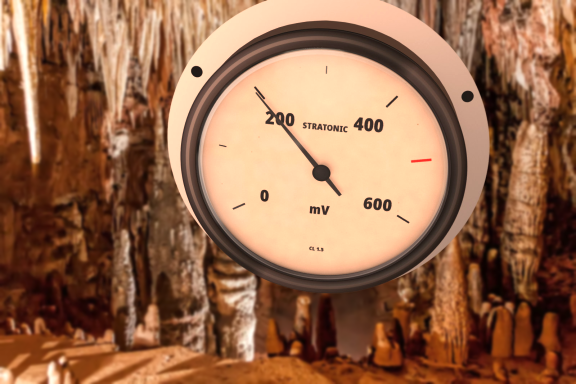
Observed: 200 mV
